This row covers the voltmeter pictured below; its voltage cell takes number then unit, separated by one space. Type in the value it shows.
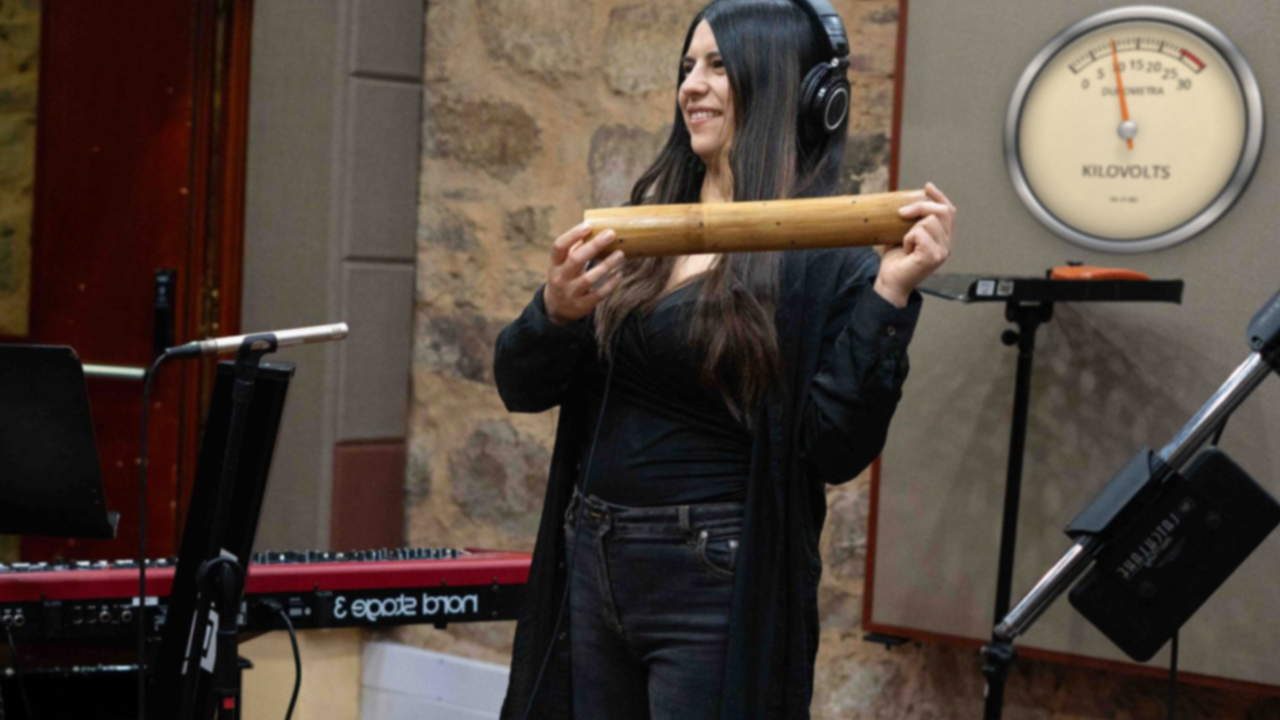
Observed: 10 kV
